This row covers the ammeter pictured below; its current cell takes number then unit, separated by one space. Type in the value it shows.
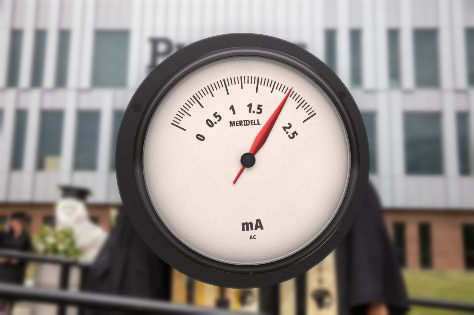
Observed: 2 mA
